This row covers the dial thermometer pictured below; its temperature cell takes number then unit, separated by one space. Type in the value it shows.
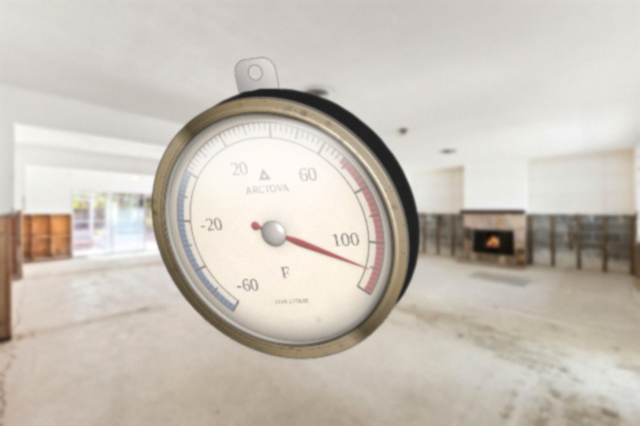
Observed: 110 °F
